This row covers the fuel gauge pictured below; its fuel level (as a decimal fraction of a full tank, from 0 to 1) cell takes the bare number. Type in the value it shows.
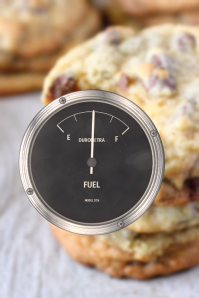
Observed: 0.5
